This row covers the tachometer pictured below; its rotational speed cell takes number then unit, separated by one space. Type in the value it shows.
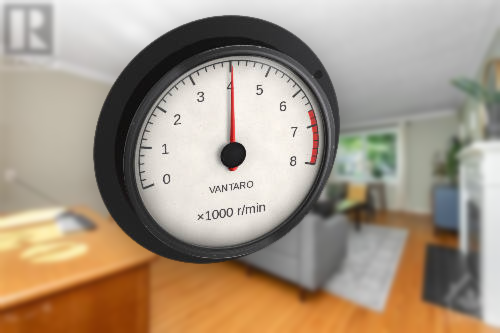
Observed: 4000 rpm
